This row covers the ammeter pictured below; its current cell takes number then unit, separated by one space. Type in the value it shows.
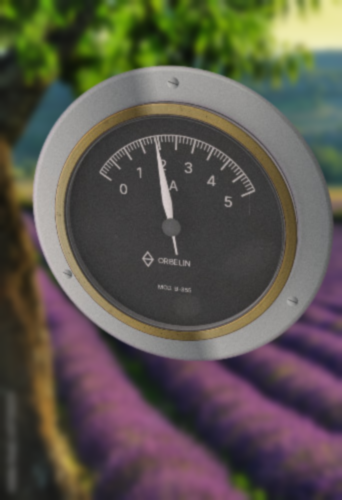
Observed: 2 A
